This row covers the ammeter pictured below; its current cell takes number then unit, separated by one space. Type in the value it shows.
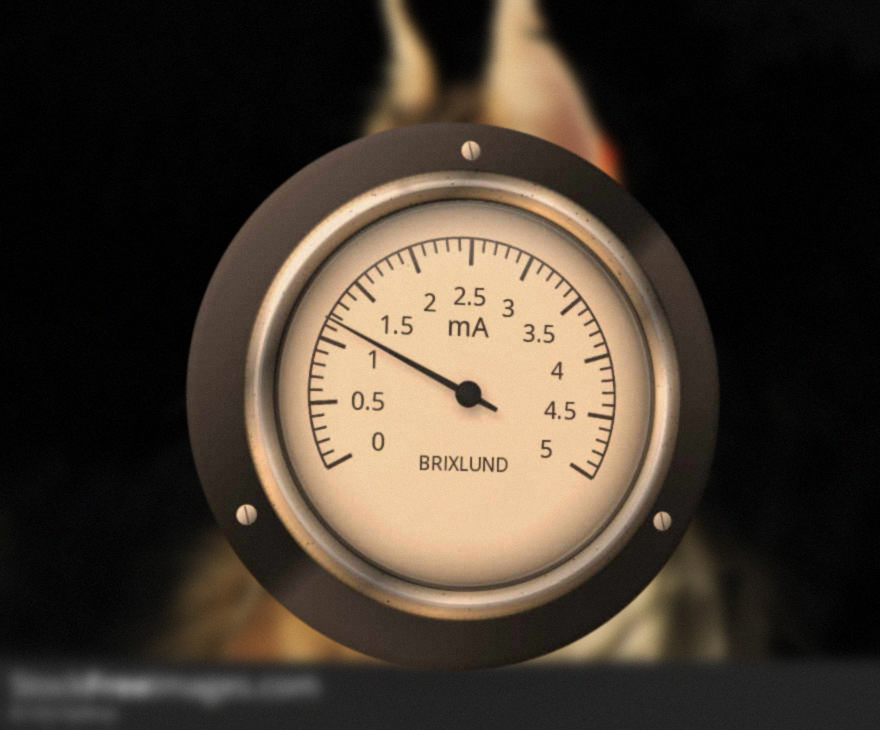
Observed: 1.15 mA
